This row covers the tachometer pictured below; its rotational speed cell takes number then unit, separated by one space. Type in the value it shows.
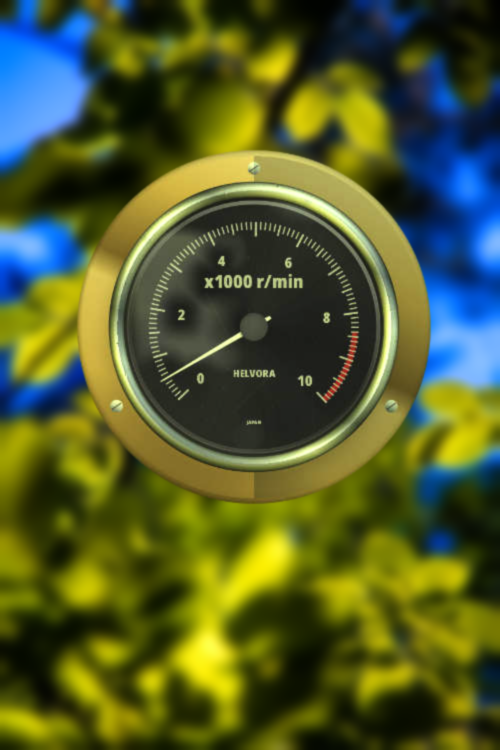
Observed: 500 rpm
